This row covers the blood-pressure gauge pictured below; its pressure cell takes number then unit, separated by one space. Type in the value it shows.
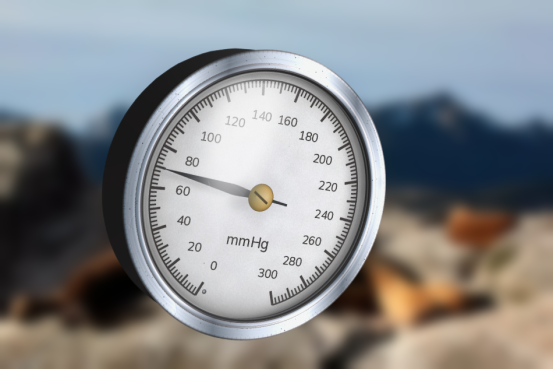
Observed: 70 mmHg
